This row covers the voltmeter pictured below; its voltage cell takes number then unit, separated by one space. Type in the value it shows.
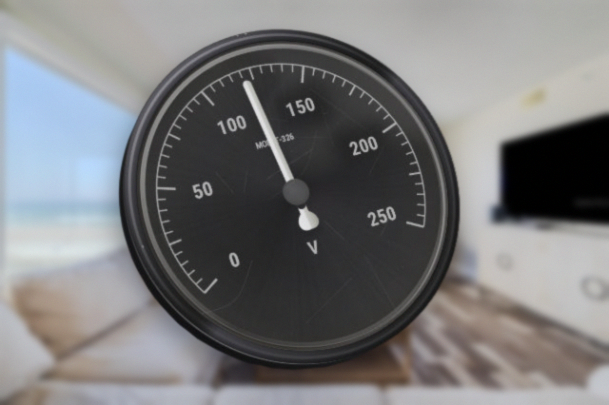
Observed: 120 V
